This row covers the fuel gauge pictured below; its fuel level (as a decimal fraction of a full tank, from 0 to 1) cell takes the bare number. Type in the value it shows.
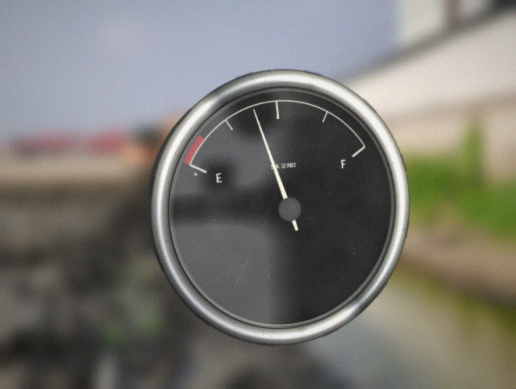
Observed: 0.375
